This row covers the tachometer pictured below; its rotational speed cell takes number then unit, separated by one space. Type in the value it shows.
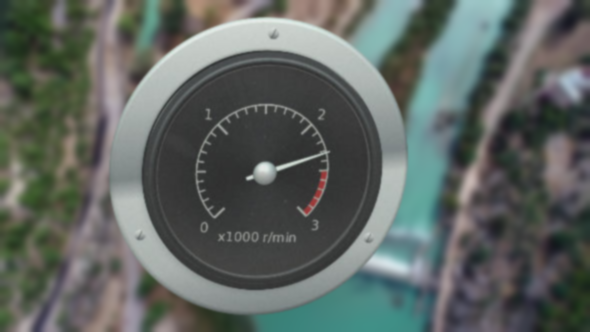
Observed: 2300 rpm
